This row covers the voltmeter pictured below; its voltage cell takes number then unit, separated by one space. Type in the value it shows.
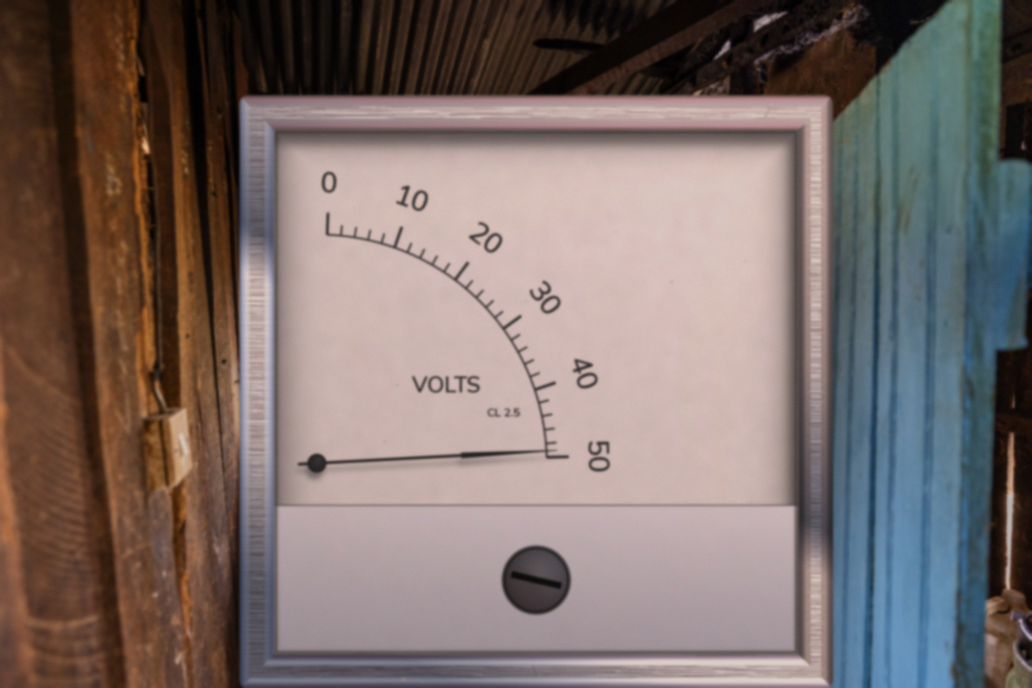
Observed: 49 V
